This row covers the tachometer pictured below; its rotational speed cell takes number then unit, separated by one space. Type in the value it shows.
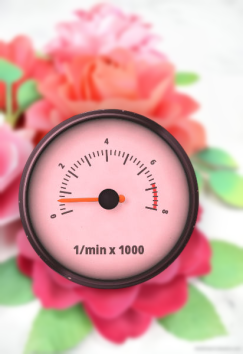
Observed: 600 rpm
